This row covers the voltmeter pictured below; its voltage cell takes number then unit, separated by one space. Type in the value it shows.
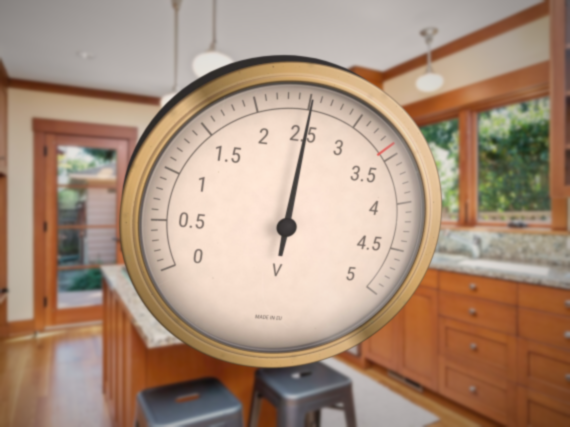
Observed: 2.5 V
